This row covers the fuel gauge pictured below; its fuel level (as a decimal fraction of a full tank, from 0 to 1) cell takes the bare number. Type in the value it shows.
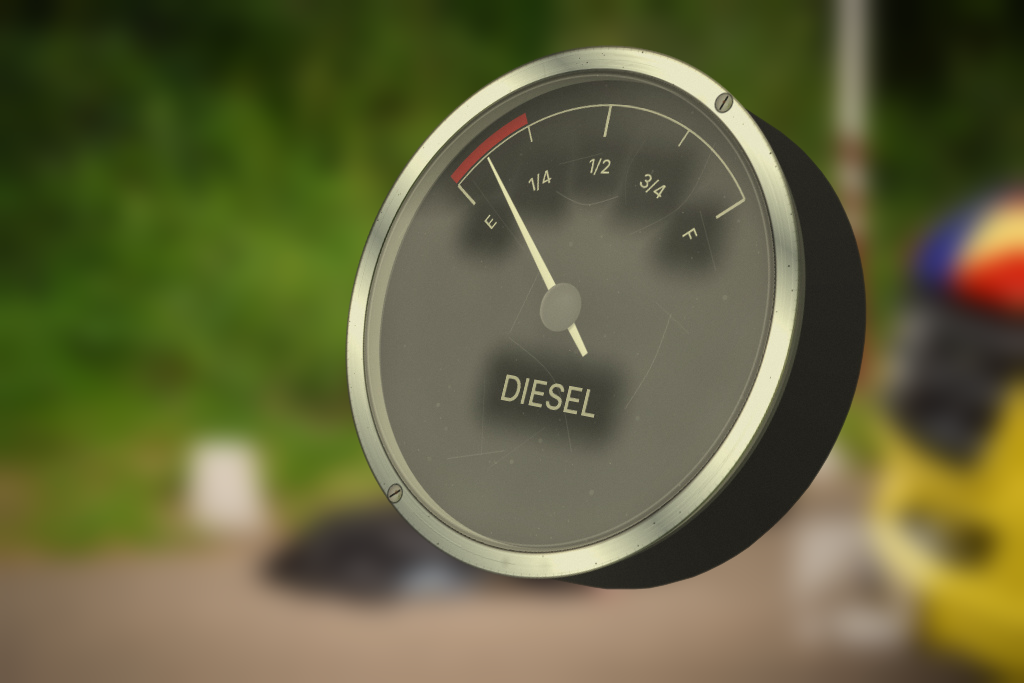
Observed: 0.125
